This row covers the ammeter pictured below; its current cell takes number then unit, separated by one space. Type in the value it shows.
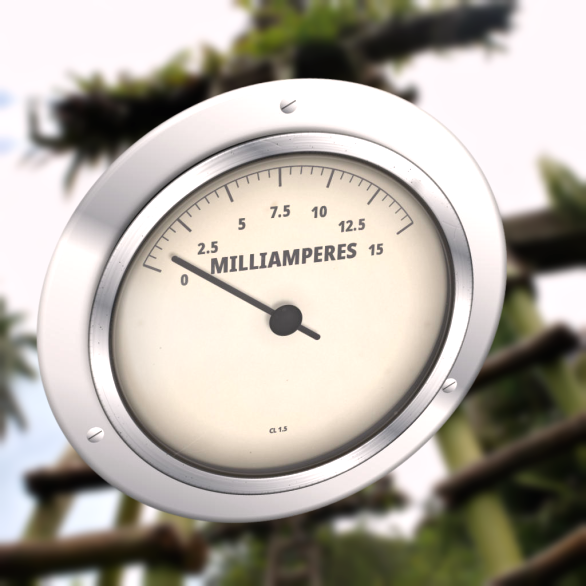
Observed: 1 mA
